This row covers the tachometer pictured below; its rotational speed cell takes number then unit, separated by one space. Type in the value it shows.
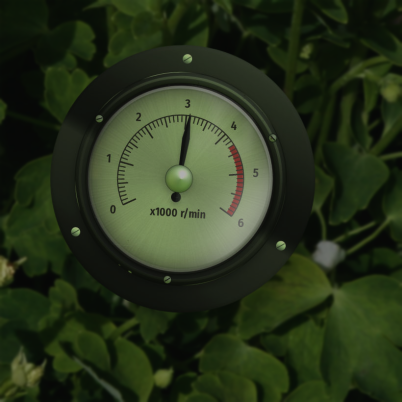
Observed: 3100 rpm
